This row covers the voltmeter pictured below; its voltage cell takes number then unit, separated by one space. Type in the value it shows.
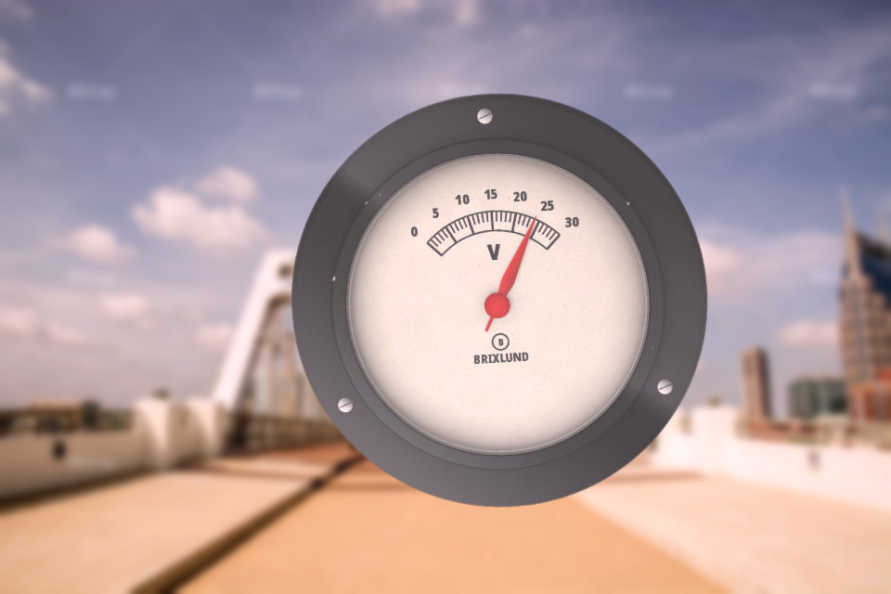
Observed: 24 V
